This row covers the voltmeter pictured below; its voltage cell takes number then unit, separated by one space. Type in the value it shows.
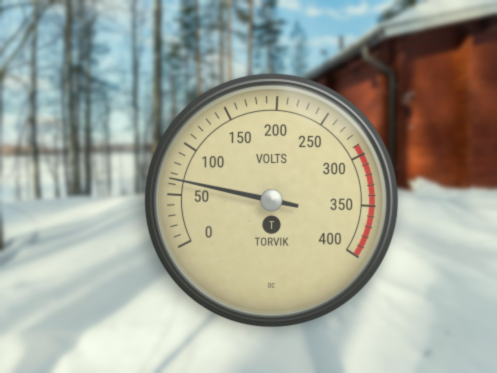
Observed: 65 V
